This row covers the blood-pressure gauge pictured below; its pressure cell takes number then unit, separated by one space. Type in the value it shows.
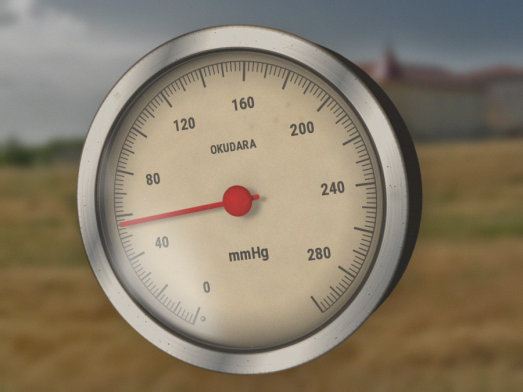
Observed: 56 mmHg
